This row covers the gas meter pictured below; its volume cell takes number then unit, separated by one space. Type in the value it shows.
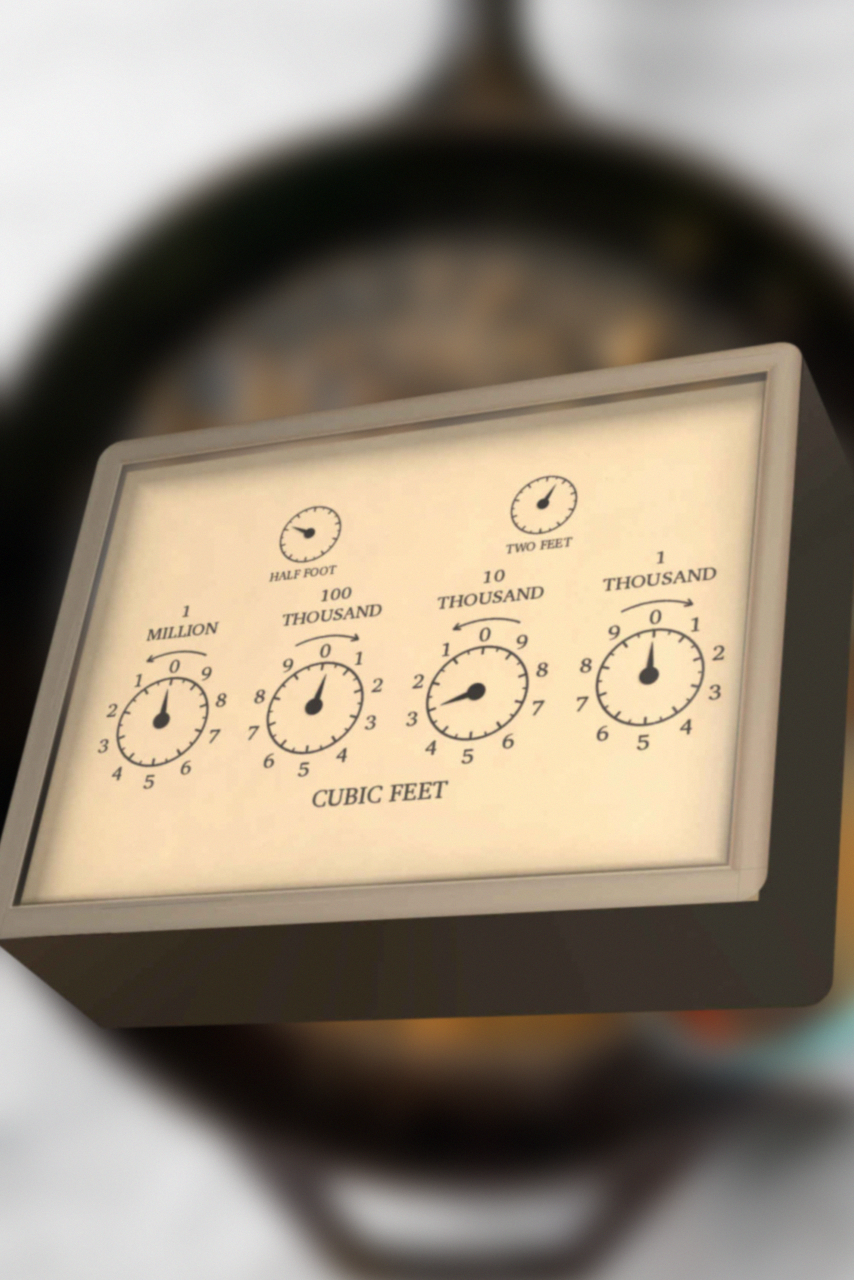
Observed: 3000 ft³
